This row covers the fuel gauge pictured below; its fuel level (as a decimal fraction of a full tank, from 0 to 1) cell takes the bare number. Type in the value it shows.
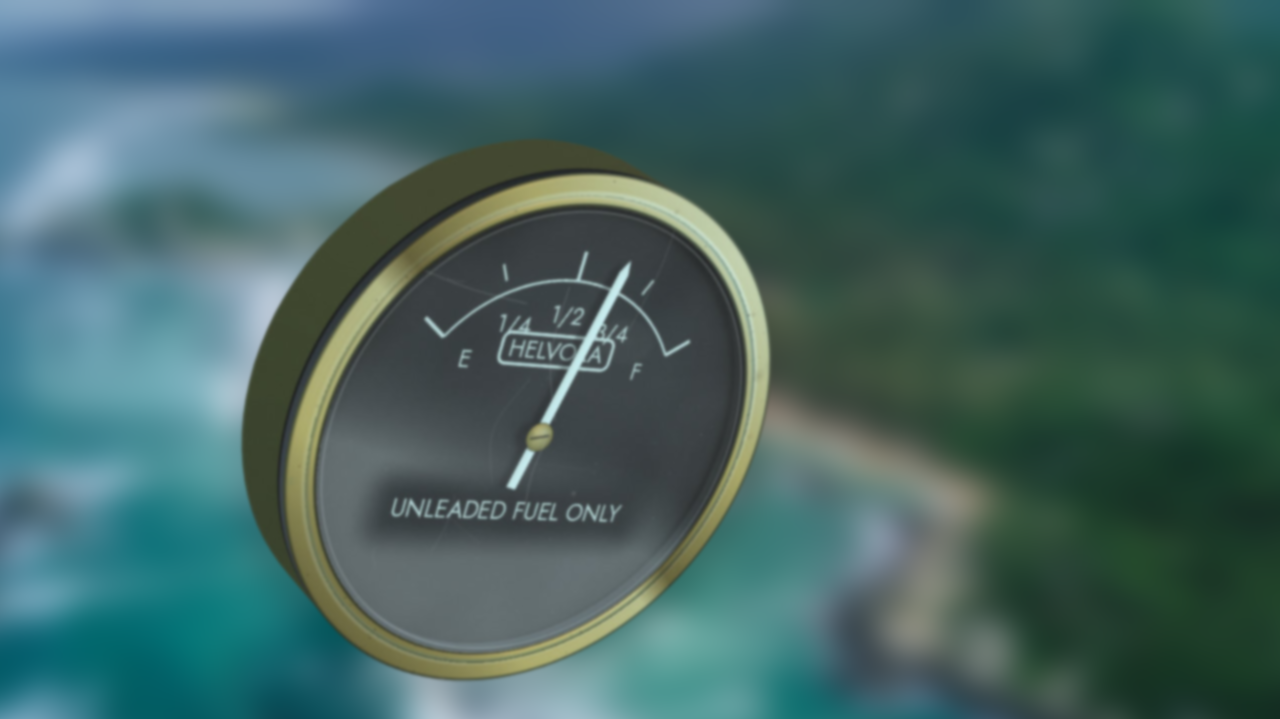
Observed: 0.625
